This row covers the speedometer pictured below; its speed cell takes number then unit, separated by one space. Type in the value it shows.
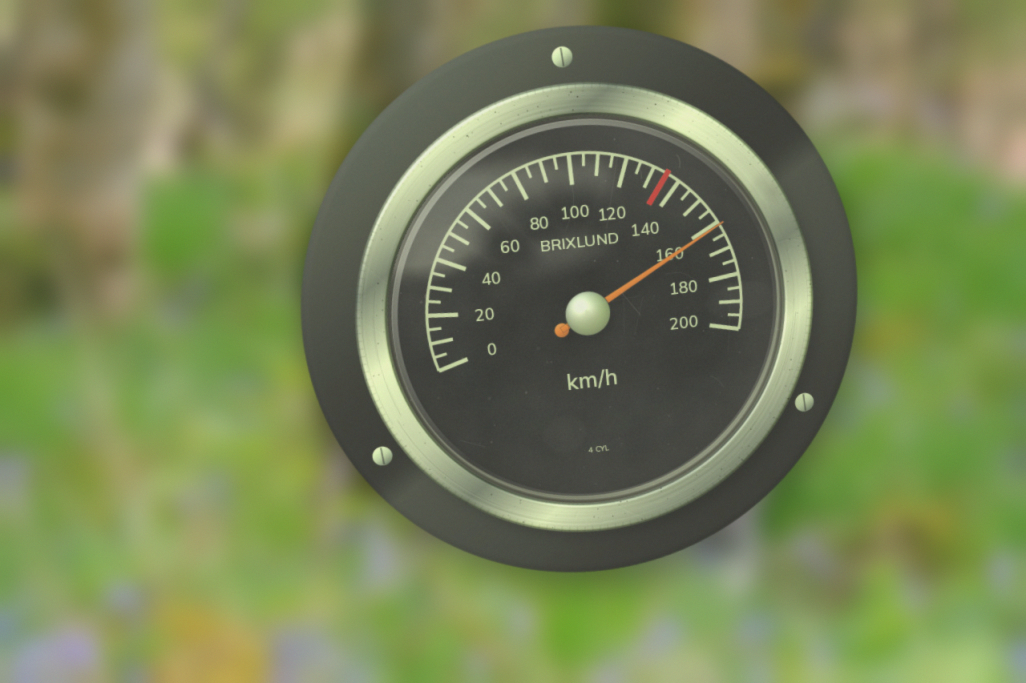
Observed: 160 km/h
